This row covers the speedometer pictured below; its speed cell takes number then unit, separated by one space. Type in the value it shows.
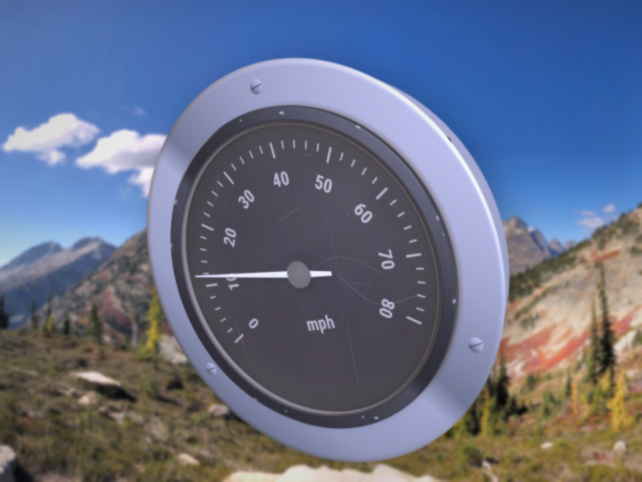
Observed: 12 mph
